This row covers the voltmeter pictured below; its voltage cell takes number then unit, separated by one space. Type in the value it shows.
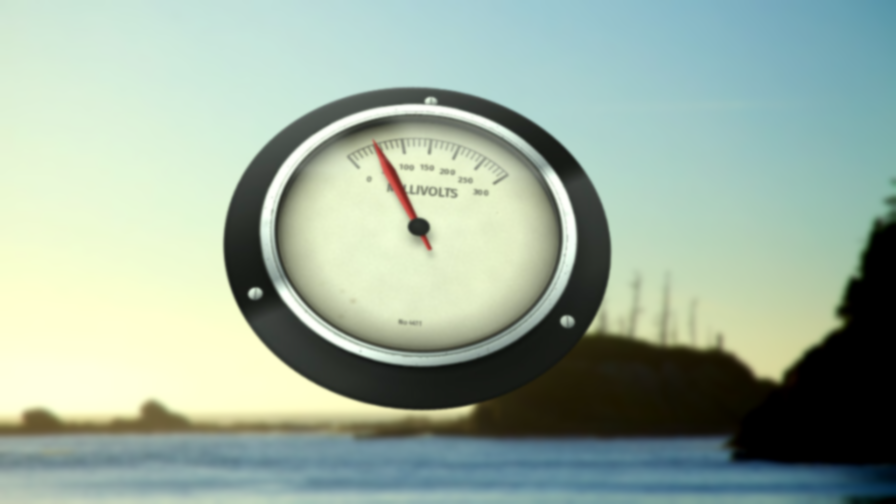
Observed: 50 mV
